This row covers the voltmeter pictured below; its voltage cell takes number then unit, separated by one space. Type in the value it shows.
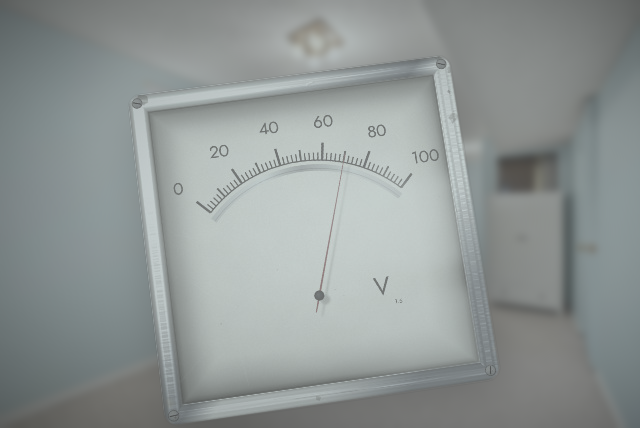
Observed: 70 V
